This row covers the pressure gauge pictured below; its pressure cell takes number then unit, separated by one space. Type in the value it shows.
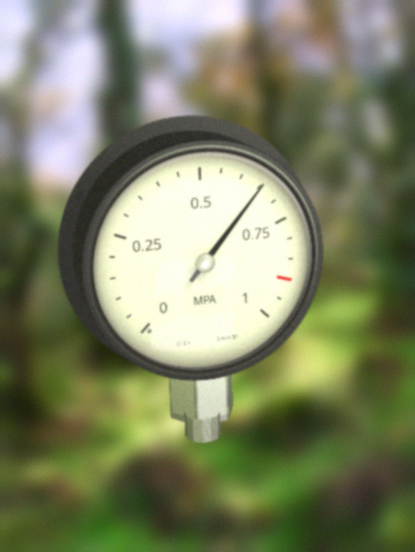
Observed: 0.65 MPa
